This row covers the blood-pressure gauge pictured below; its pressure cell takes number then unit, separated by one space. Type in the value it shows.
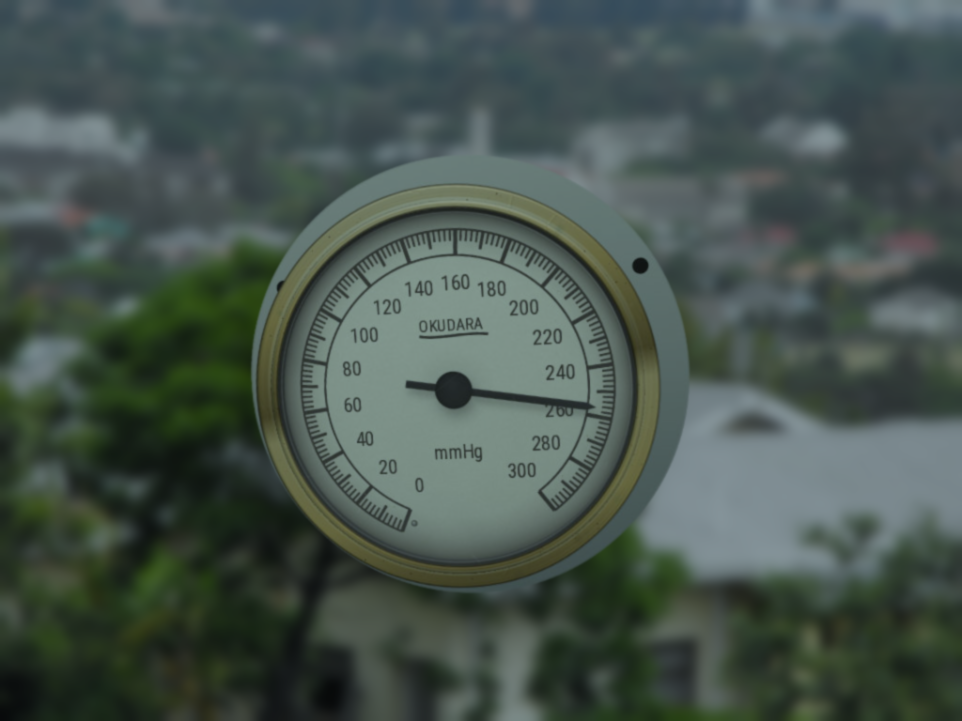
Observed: 256 mmHg
